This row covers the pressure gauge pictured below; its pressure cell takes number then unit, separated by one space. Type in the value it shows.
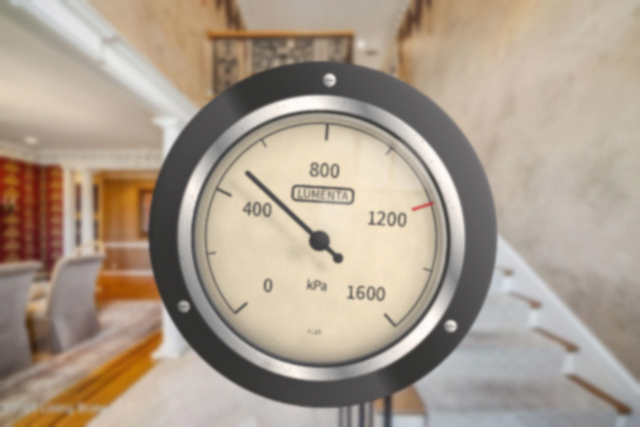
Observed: 500 kPa
